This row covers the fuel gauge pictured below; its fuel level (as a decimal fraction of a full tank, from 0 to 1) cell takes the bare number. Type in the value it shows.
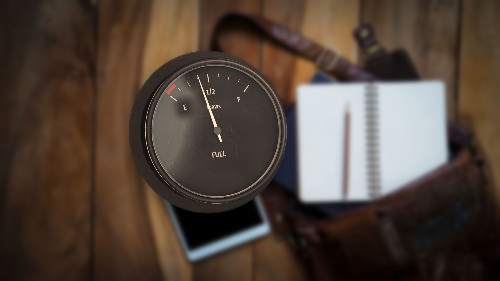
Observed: 0.375
